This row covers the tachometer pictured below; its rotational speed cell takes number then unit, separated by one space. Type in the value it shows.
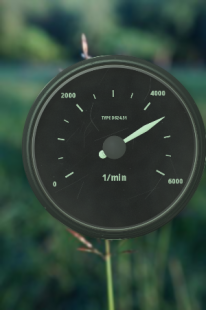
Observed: 4500 rpm
